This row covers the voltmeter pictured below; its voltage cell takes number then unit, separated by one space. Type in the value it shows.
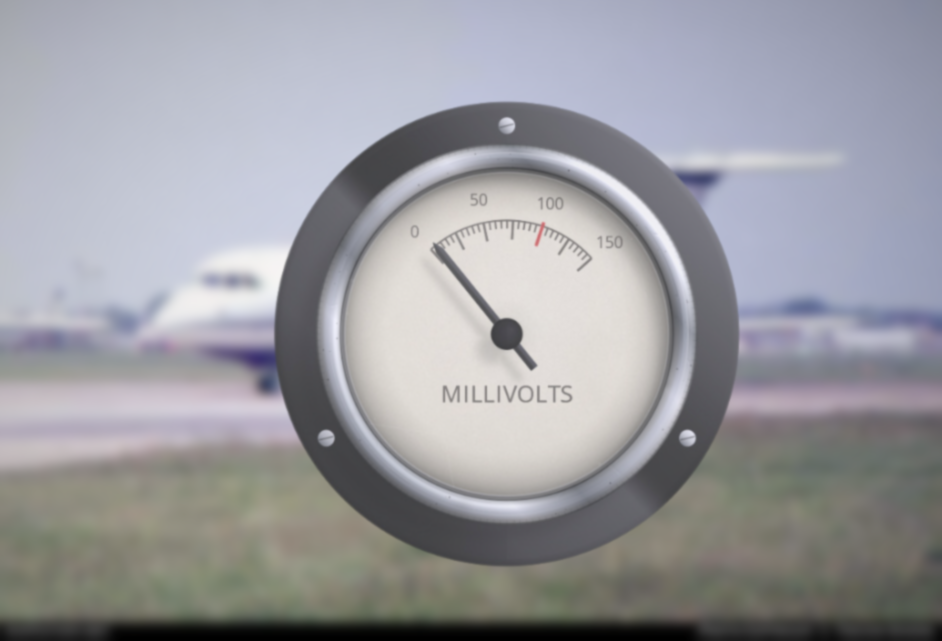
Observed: 5 mV
